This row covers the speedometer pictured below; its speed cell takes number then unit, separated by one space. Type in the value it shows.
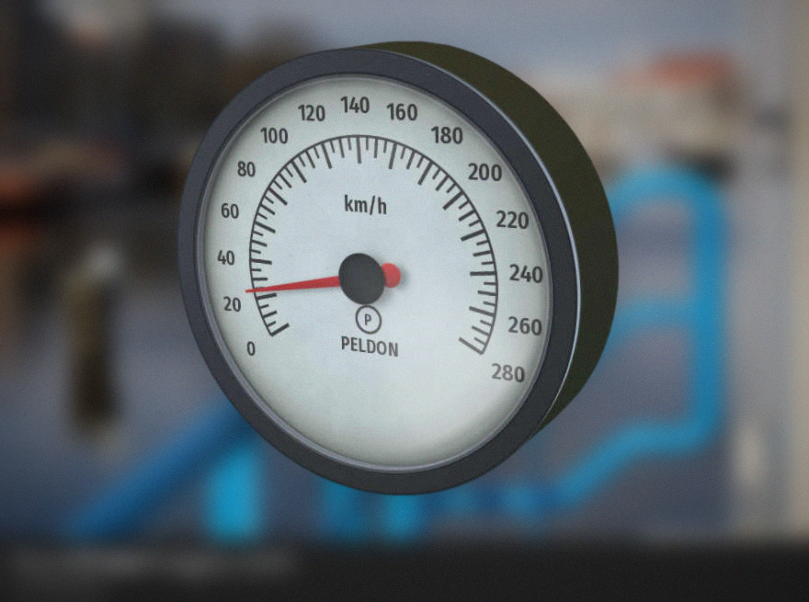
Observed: 25 km/h
